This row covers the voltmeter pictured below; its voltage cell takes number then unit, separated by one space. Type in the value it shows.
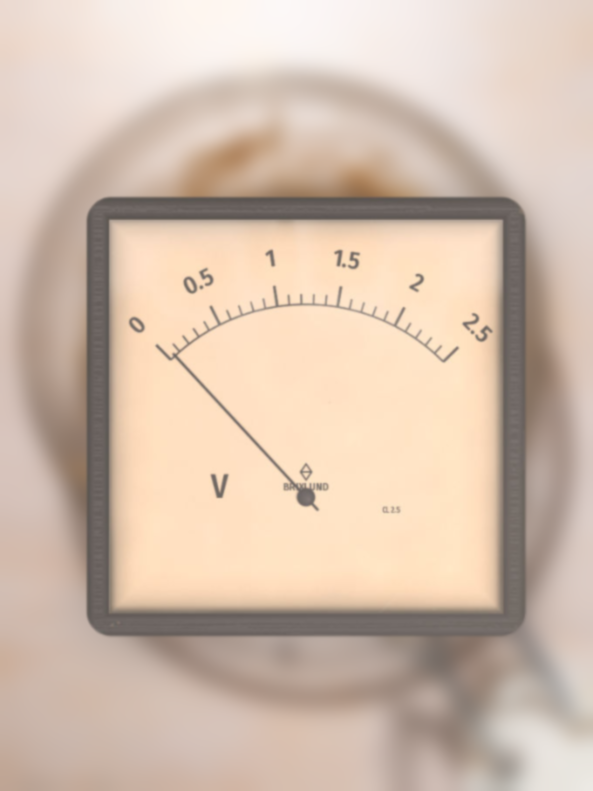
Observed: 0.05 V
